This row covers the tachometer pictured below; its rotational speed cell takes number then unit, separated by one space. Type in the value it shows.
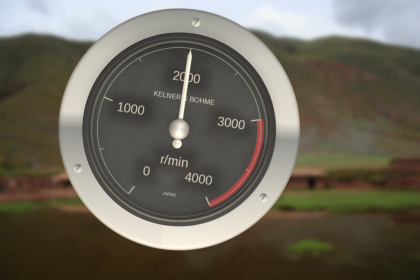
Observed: 2000 rpm
